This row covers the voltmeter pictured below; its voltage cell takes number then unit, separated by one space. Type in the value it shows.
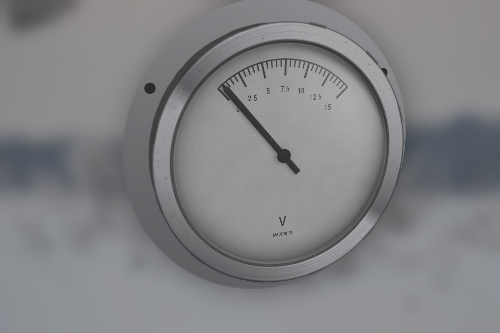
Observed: 0.5 V
